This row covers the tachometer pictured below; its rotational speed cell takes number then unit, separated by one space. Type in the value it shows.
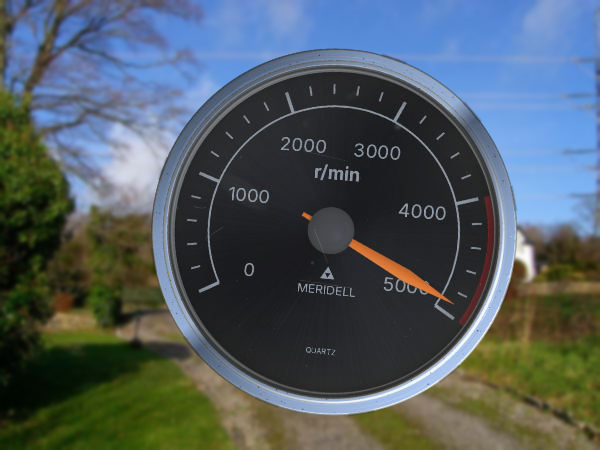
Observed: 4900 rpm
